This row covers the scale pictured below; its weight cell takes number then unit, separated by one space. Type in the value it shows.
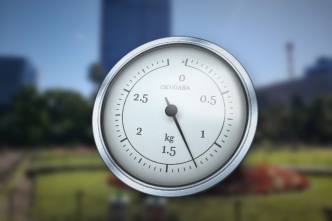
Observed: 1.25 kg
